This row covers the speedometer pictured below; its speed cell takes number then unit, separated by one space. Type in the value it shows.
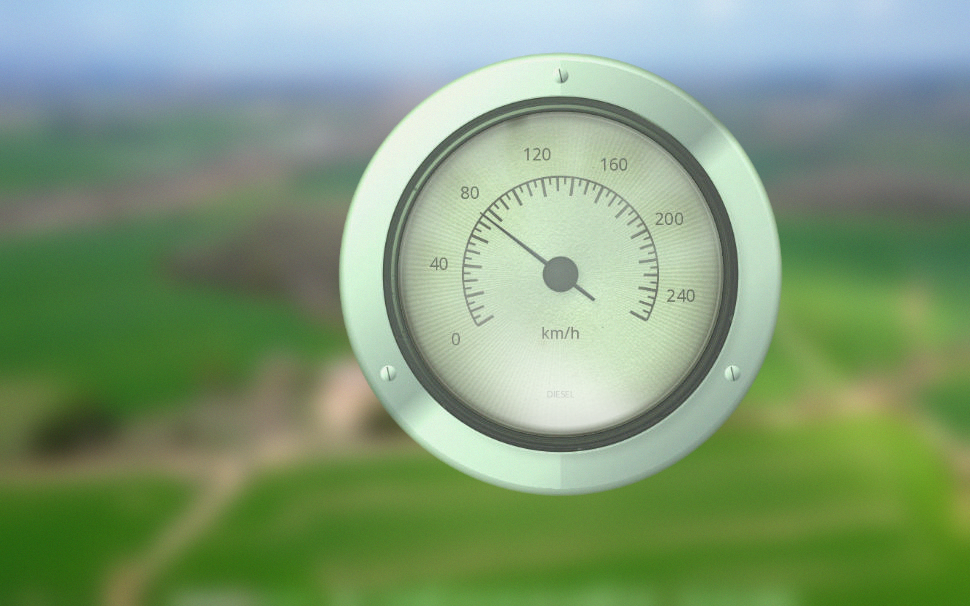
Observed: 75 km/h
